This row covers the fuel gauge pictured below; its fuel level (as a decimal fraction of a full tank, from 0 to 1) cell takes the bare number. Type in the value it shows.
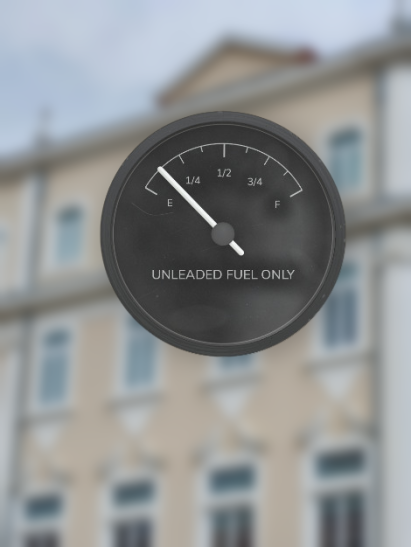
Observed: 0.125
